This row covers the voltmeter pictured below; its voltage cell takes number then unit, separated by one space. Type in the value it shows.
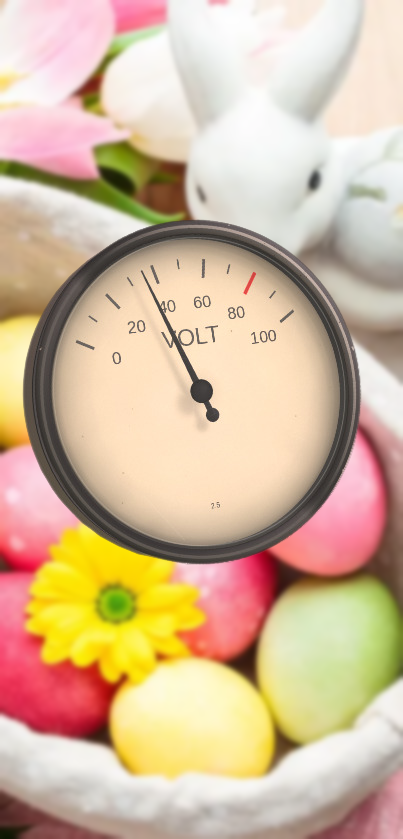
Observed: 35 V
